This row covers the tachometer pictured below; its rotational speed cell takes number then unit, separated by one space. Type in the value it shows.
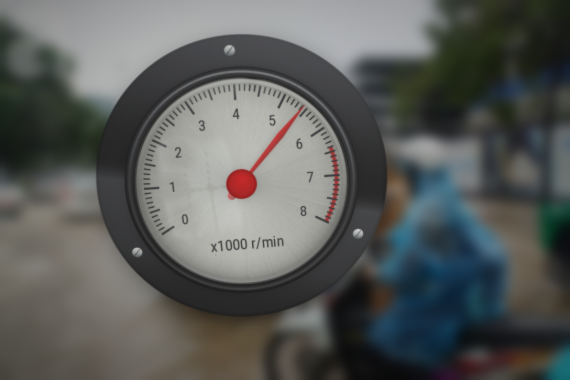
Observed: 5400 rpm
